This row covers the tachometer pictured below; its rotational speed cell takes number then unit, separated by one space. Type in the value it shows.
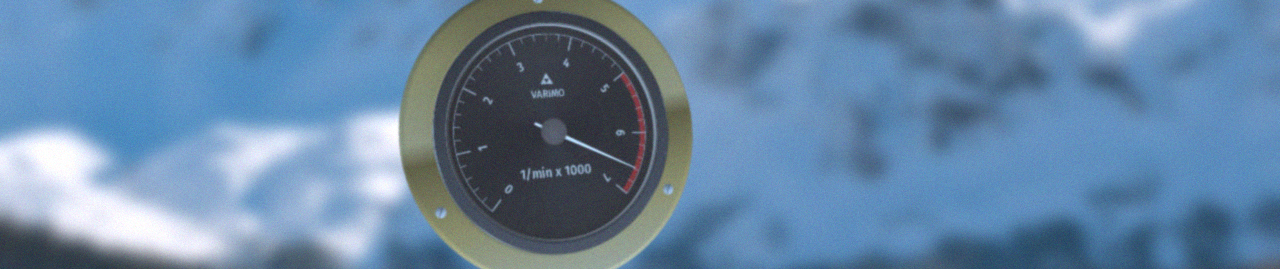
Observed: 6600 rpm
